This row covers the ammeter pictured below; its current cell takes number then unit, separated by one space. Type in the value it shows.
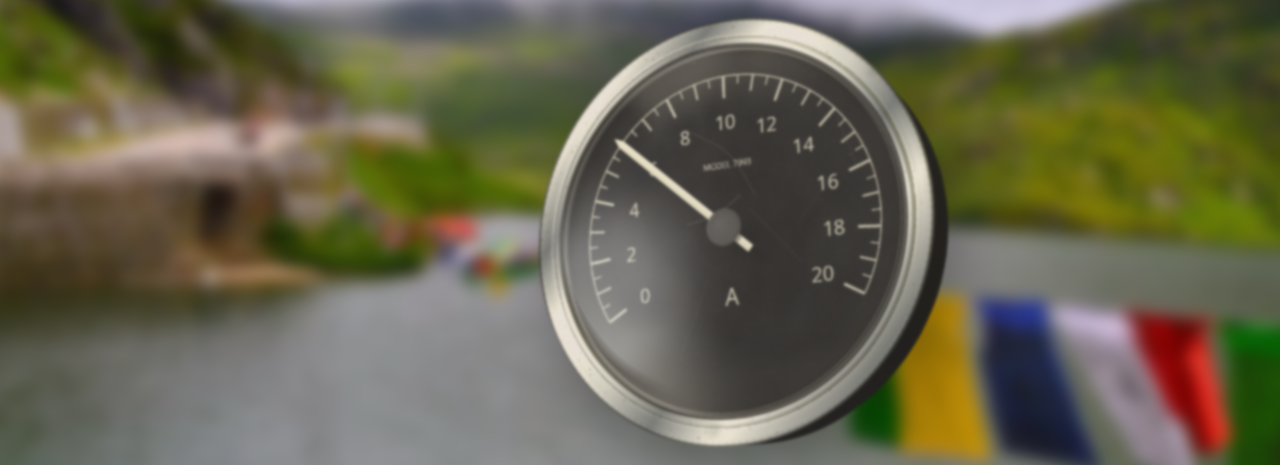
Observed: 6 A
